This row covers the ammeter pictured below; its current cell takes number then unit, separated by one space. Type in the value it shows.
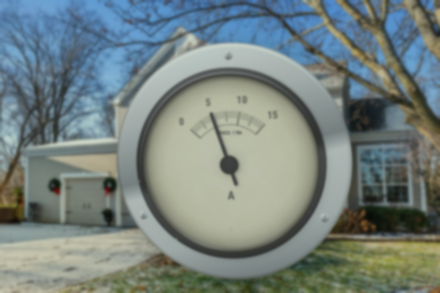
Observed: 5 A
